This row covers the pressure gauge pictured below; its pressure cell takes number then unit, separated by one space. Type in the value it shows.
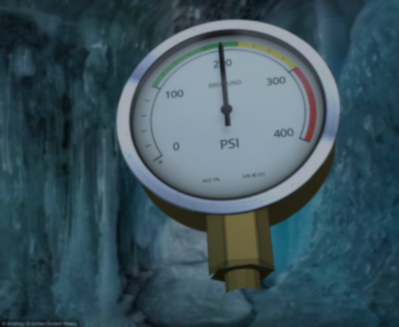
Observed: 200 psi
